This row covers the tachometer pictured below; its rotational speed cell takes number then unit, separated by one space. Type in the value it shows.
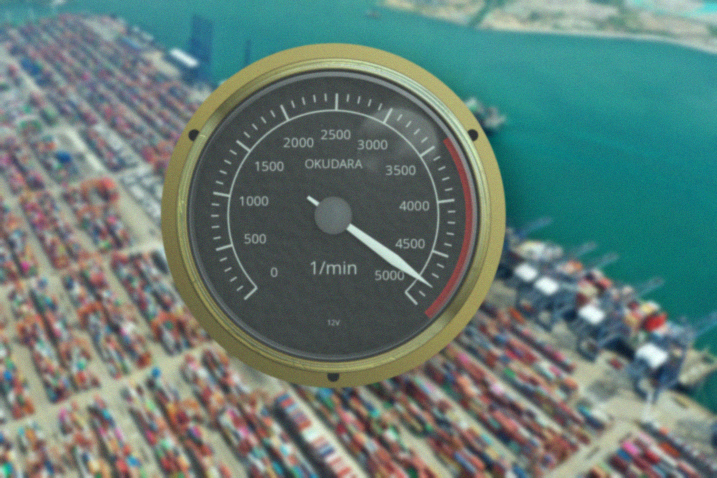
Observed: 4800 rpm
